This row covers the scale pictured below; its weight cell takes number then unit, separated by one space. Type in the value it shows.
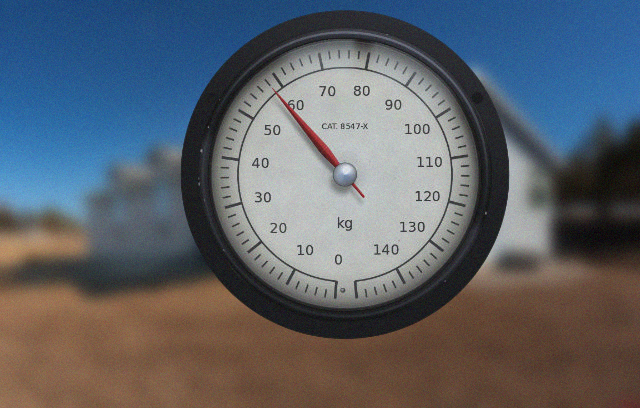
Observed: 58 kg
